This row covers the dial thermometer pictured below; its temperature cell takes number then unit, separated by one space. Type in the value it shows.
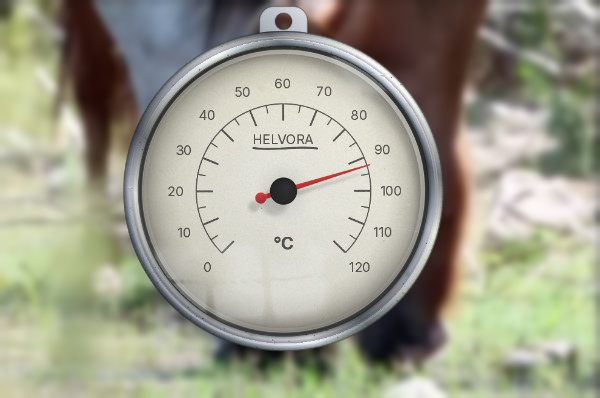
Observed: 92.5 °C
